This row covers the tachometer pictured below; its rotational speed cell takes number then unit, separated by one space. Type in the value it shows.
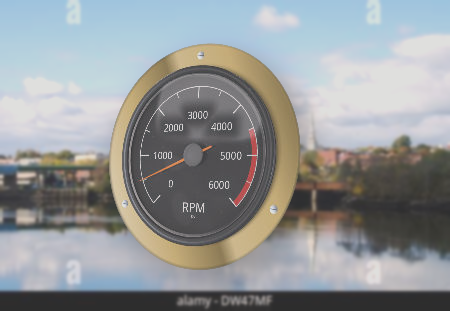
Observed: 500 rpm
